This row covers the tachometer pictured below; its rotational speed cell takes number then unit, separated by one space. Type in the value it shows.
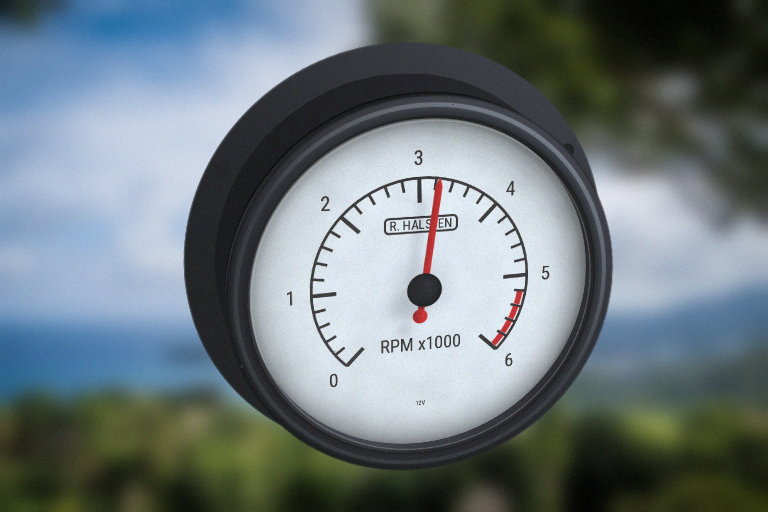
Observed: 3200 rpm
